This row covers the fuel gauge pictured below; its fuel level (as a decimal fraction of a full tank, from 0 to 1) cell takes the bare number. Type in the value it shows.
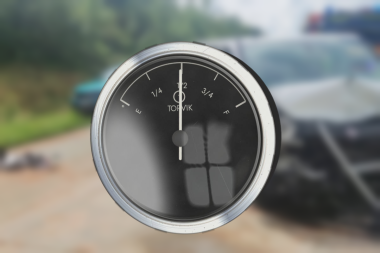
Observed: 0.5
